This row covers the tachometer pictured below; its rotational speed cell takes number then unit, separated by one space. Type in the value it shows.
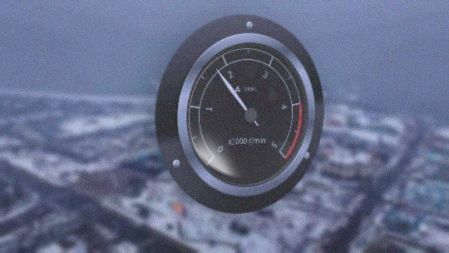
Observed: 1750 rpm
